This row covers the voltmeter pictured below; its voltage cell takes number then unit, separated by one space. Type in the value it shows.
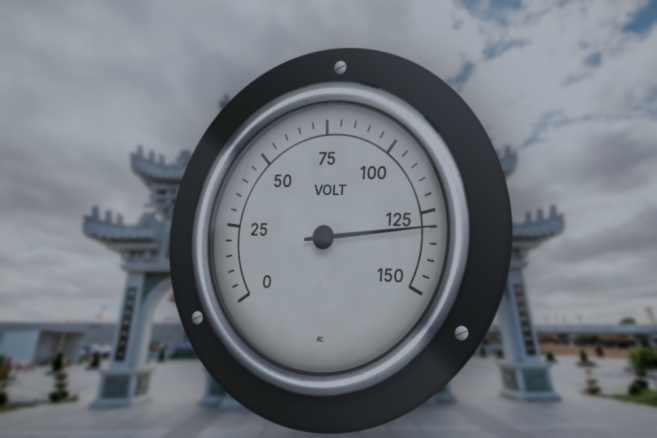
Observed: 130 V
